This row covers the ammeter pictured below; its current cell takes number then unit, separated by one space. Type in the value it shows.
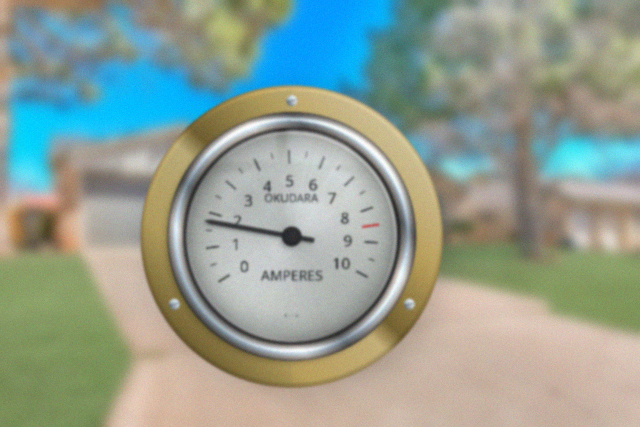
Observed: 1.75 A
